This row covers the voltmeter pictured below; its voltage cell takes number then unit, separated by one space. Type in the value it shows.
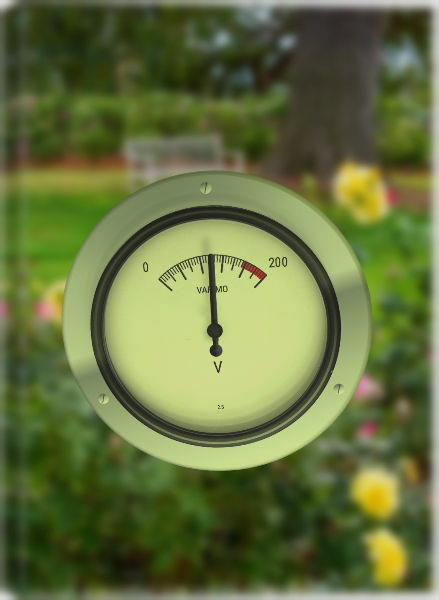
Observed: 100 V
